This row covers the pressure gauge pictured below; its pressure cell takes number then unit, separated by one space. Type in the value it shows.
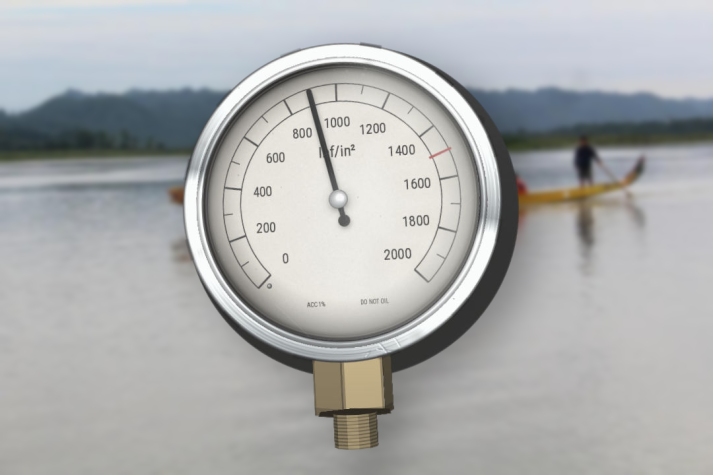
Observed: 900 psi
